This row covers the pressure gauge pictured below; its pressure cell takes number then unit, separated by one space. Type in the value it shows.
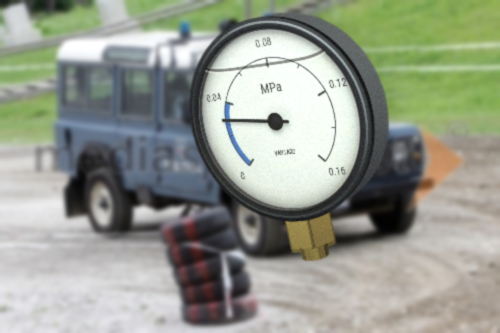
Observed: 0.03 MPa
